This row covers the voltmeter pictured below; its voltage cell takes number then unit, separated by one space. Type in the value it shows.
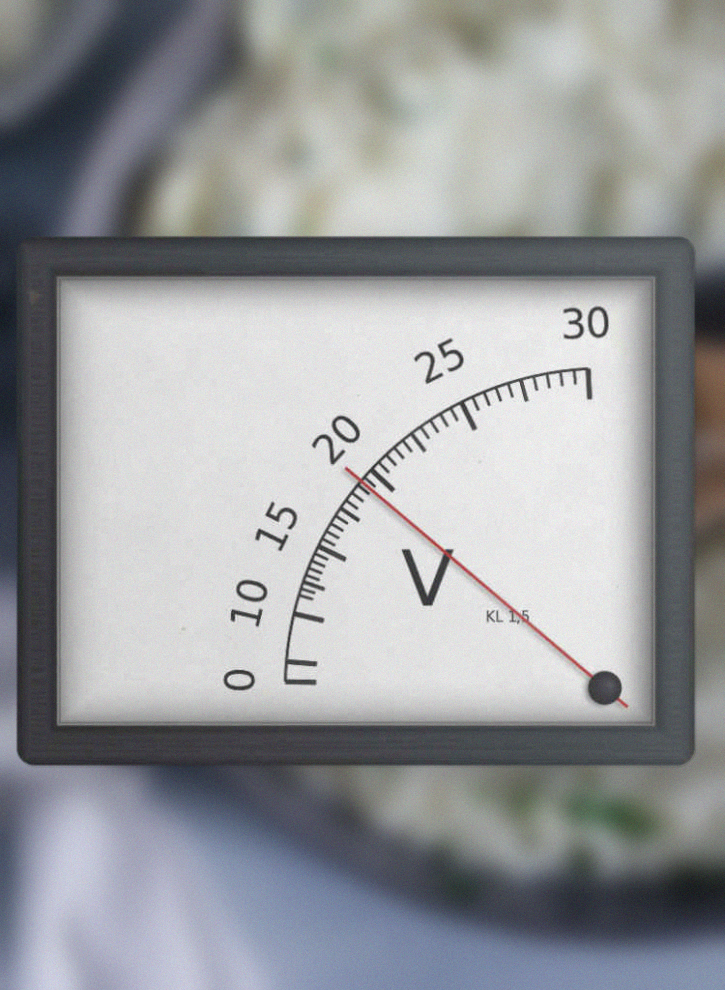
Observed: 19.25 V
